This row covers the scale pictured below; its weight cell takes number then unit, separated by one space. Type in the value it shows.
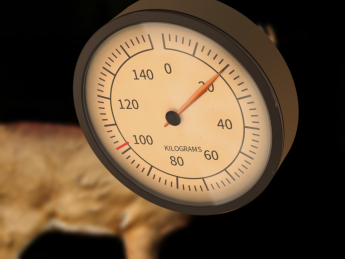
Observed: 20 kg
